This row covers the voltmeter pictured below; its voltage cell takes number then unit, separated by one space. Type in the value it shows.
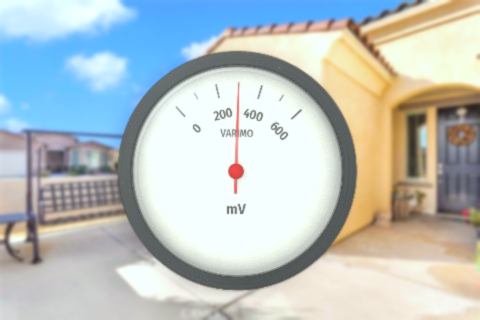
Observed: 300 mV
